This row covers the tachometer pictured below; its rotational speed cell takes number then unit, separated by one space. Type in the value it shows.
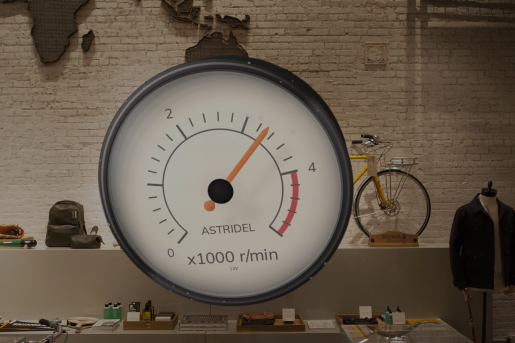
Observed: 3300 rpm
